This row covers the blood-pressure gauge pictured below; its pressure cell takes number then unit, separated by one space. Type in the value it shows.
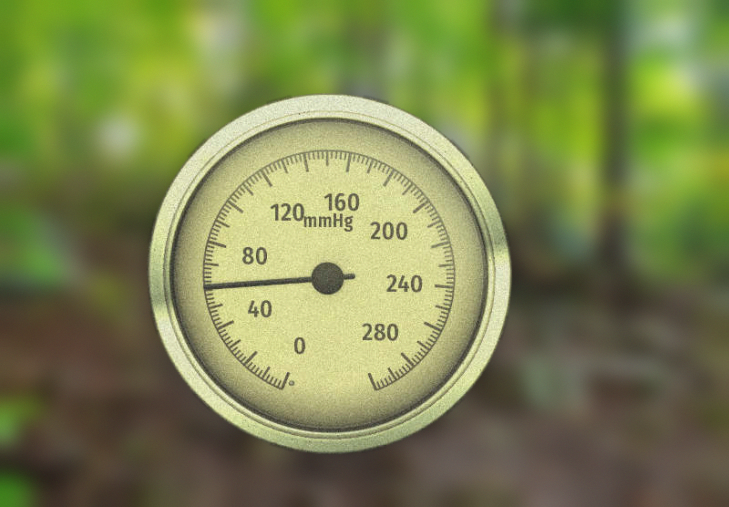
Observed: 60 mmHg
